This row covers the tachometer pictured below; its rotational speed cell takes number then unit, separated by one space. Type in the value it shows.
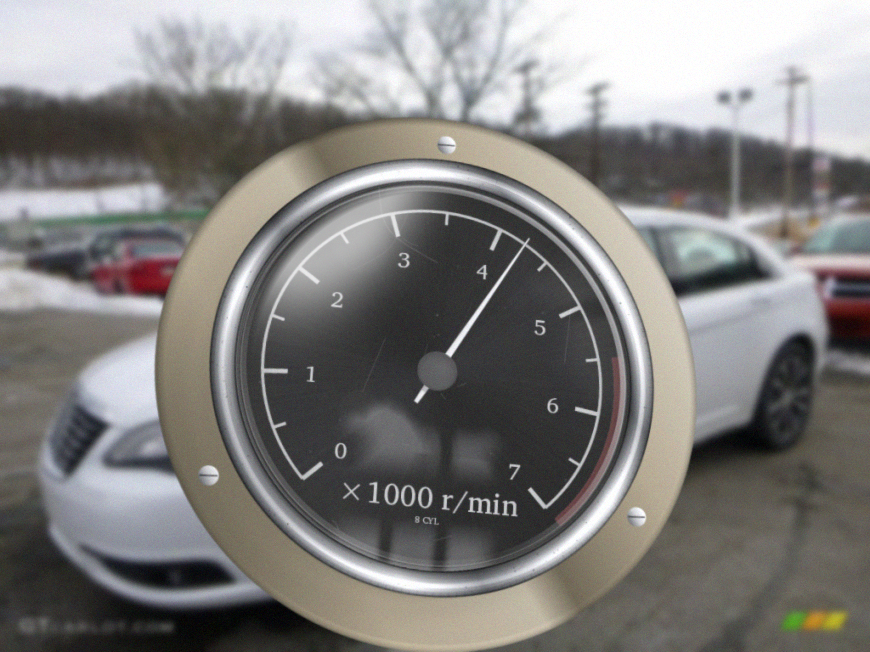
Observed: 4250 rpm
